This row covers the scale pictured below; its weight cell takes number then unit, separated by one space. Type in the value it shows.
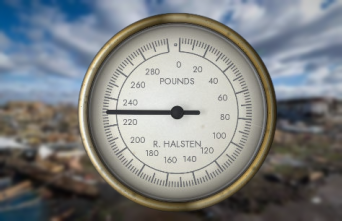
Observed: 230 lb
